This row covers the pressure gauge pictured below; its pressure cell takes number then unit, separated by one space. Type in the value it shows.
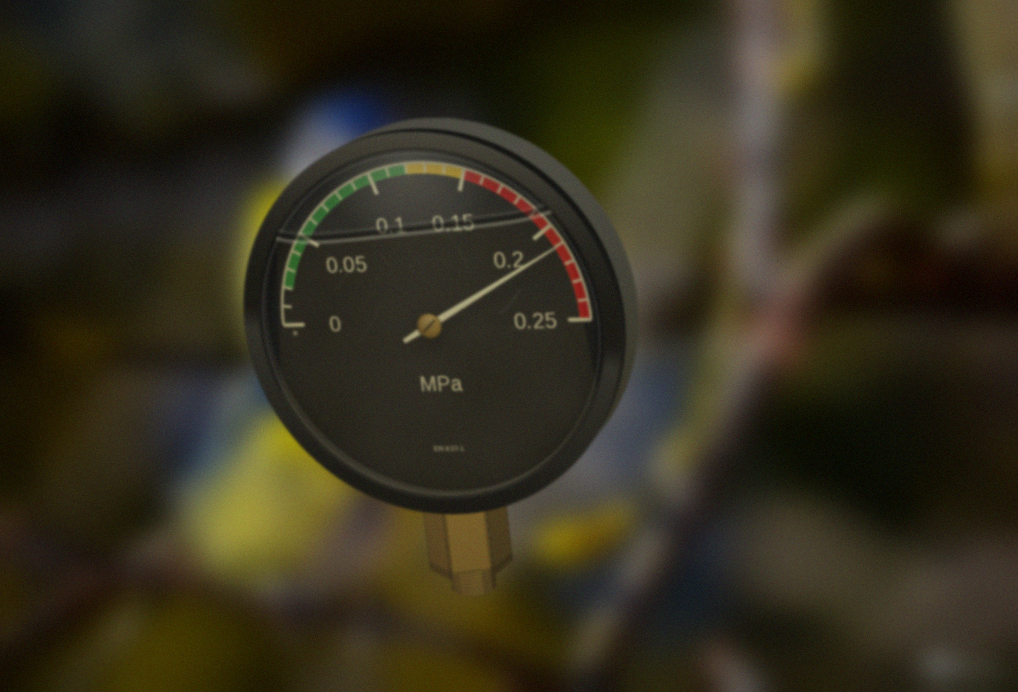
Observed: 0.21 MPa
